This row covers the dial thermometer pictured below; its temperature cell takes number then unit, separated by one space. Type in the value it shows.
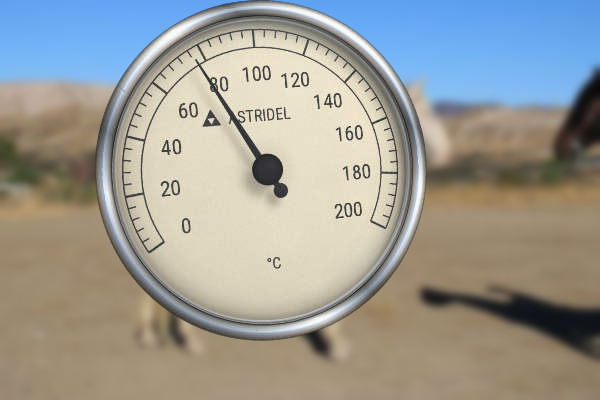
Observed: 76 °C
